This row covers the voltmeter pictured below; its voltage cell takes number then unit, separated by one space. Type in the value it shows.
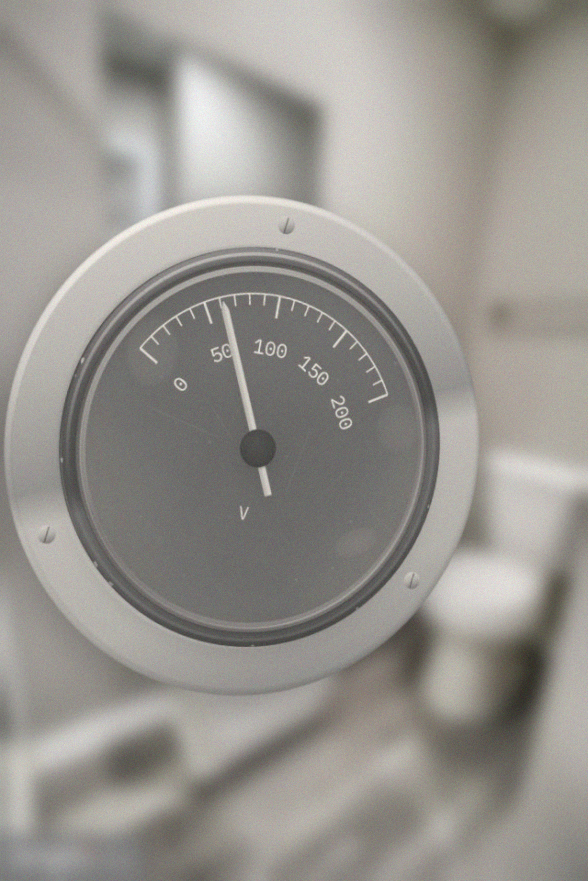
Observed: 60 V
